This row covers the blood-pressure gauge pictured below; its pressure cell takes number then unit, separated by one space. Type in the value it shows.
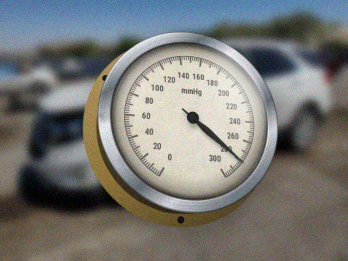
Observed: 280 mmHg
